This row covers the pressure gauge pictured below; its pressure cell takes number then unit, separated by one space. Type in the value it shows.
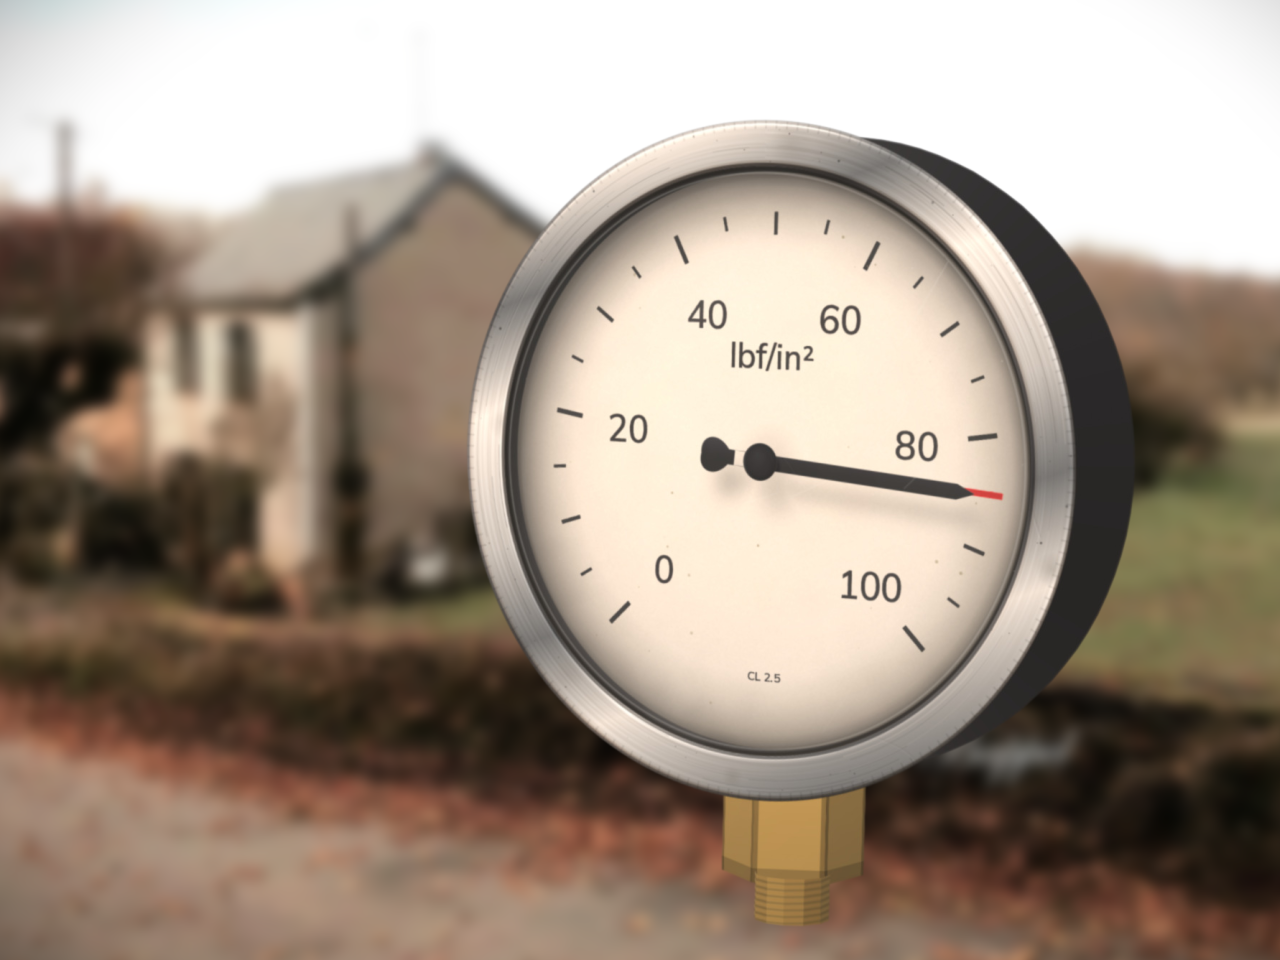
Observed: 85 psi
